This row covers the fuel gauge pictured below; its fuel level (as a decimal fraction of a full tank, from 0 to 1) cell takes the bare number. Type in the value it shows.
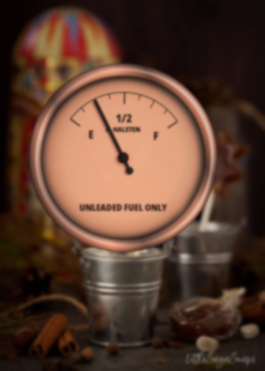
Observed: 0.25
